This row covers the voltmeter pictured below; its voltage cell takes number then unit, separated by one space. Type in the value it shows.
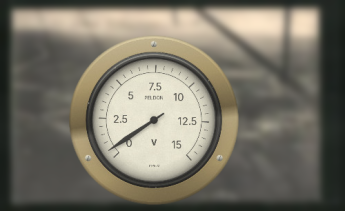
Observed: 0.5 V
